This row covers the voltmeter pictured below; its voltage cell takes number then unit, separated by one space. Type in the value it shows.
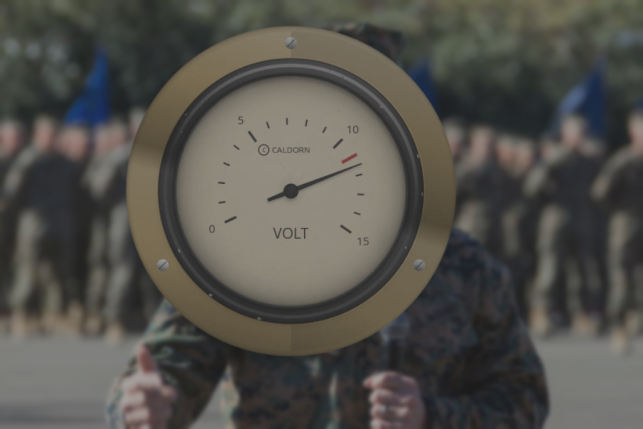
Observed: 11.5 V
